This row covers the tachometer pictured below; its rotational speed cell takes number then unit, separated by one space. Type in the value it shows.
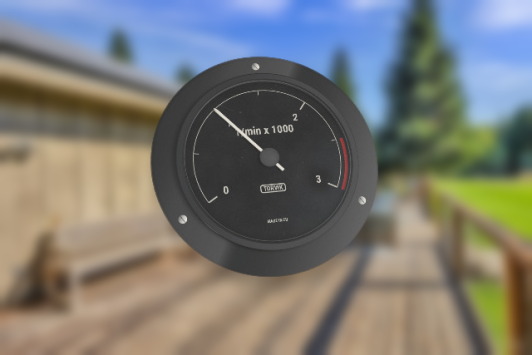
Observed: 1000 rpm
